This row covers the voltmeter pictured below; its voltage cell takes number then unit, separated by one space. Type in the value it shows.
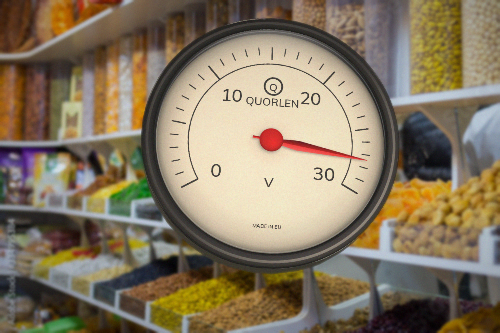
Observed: 27.5 V
